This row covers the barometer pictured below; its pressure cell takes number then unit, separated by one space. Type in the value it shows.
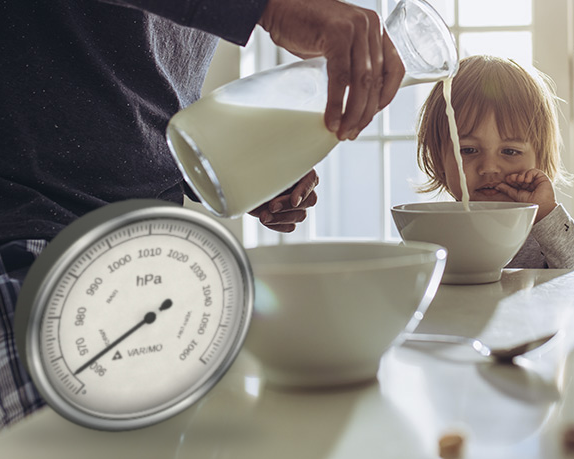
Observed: 965 hPa
